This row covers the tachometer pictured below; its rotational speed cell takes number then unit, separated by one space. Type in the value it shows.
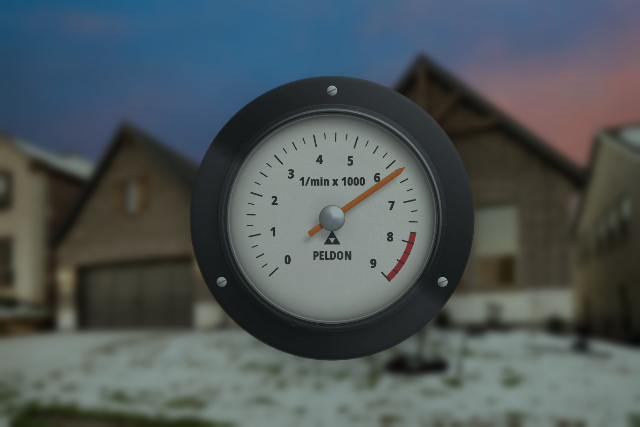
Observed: 6250 rpm
